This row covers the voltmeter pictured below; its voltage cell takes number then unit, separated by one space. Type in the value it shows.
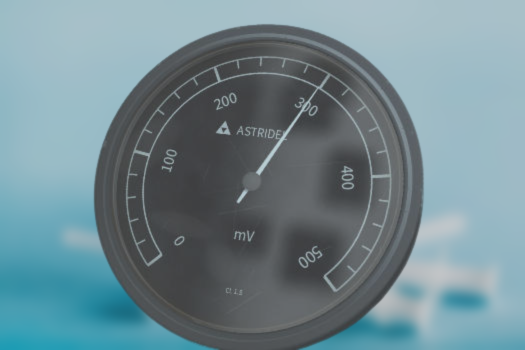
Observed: 300 mV
